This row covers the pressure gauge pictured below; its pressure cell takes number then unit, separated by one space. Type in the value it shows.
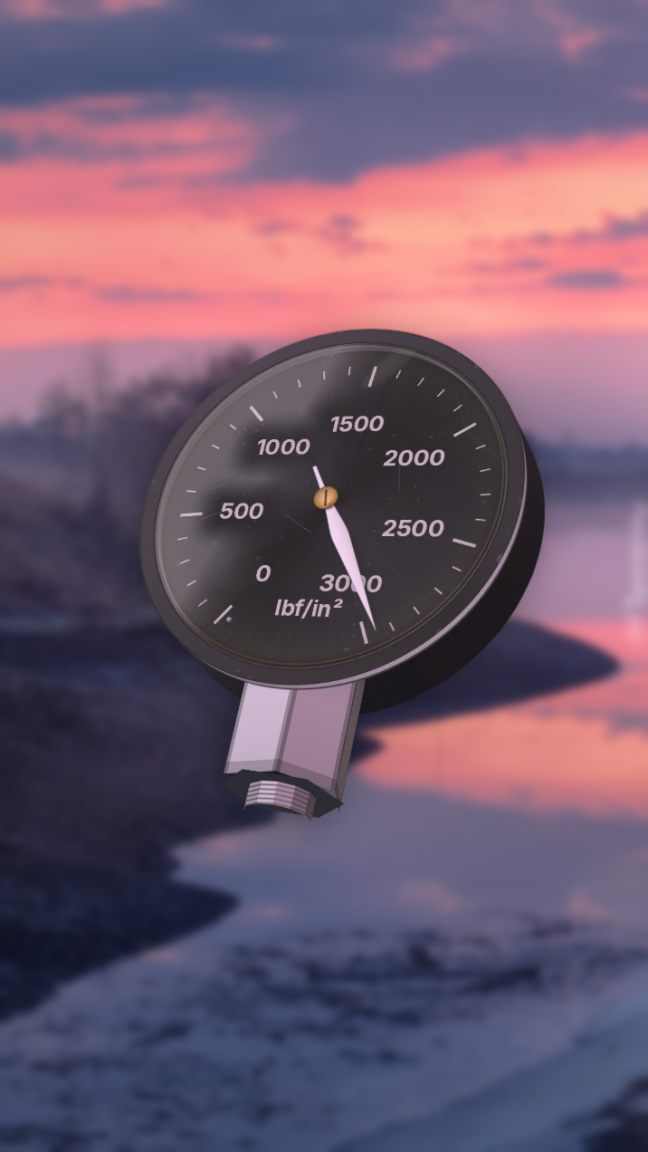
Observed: 2950 psi
